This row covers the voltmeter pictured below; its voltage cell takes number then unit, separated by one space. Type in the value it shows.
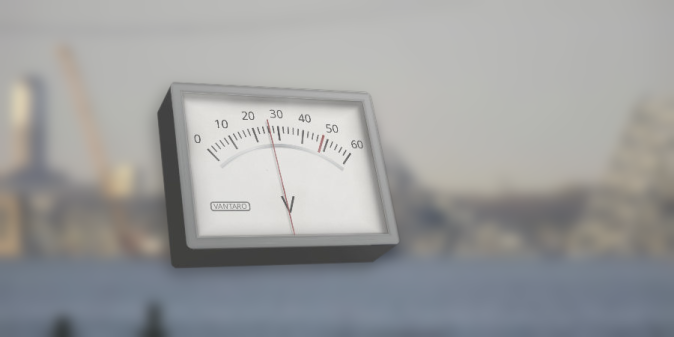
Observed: 26 V
